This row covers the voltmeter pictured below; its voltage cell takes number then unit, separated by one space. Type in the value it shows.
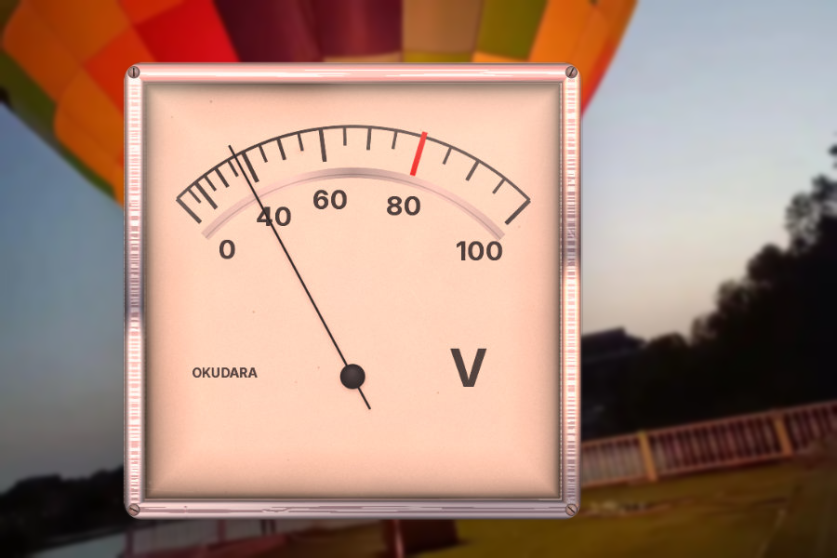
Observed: 37.5 V
